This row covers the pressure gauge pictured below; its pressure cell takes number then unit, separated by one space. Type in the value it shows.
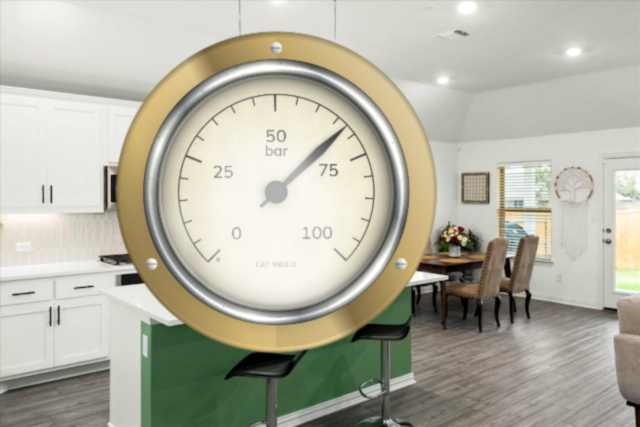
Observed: 67.5 bar
